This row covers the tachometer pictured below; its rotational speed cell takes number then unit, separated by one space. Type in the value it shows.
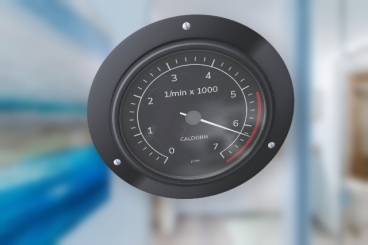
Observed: 6200 rpm
